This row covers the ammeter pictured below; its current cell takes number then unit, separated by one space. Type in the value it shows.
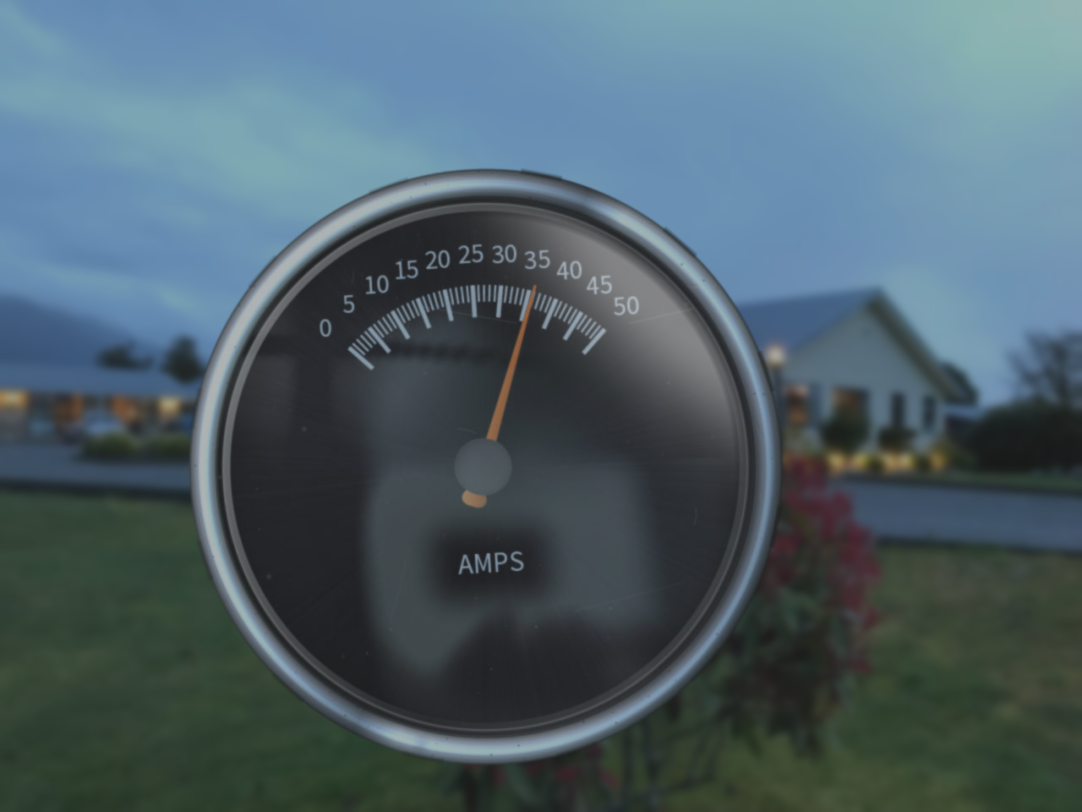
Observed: 36 A
